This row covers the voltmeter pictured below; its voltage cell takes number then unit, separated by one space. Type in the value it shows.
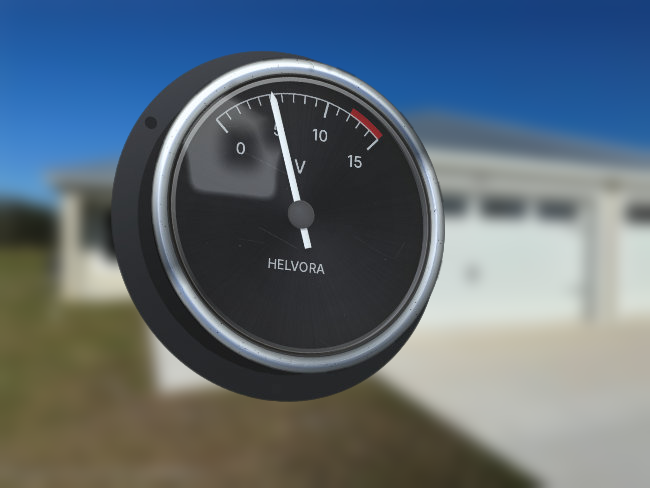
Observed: 5 V
